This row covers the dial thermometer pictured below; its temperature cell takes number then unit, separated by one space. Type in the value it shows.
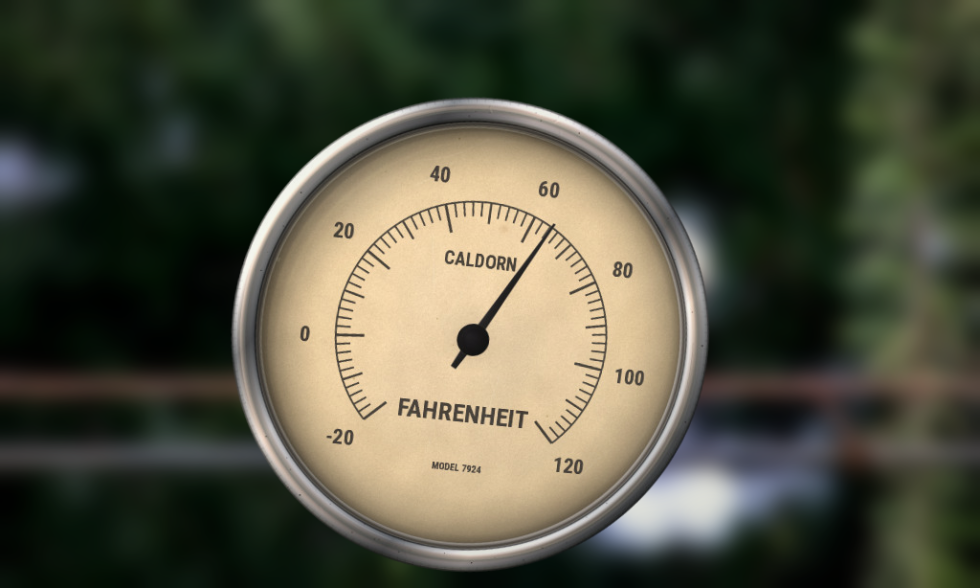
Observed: 64 °F
